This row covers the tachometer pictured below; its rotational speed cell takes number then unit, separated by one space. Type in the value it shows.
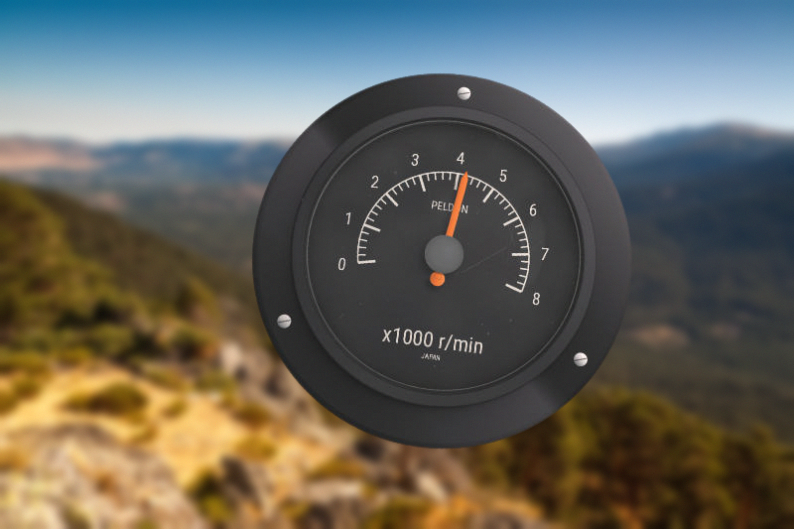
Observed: 4200 rpm
